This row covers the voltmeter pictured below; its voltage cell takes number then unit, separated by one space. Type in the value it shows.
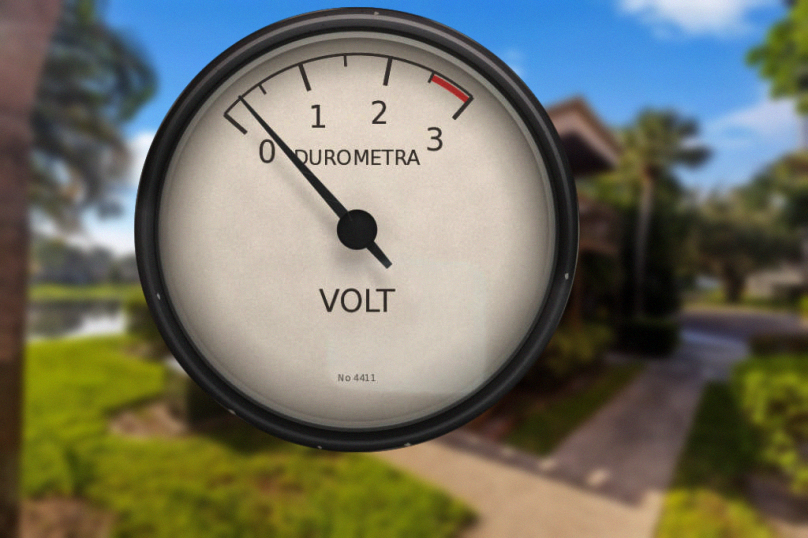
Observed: 0.25 V
